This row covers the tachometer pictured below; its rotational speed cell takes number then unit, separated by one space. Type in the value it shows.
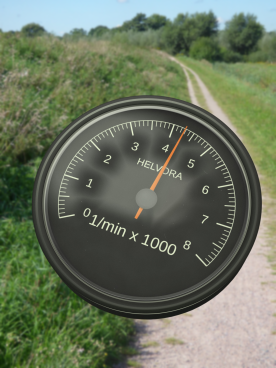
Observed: 4300 rpm
